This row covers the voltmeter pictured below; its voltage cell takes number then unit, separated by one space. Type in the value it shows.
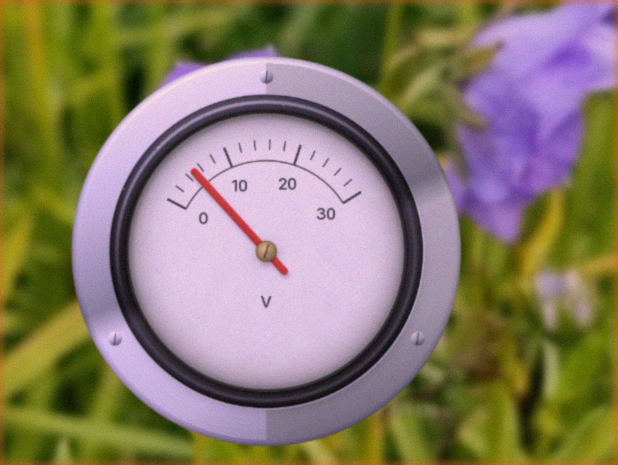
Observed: 5 V
